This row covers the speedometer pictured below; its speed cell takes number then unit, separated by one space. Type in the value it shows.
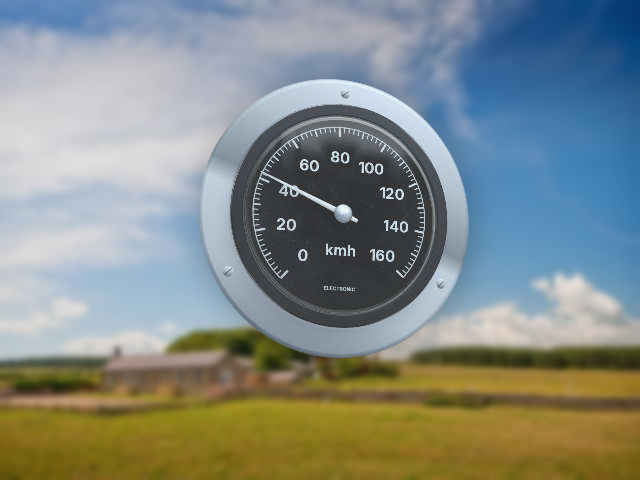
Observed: 42 km/h
